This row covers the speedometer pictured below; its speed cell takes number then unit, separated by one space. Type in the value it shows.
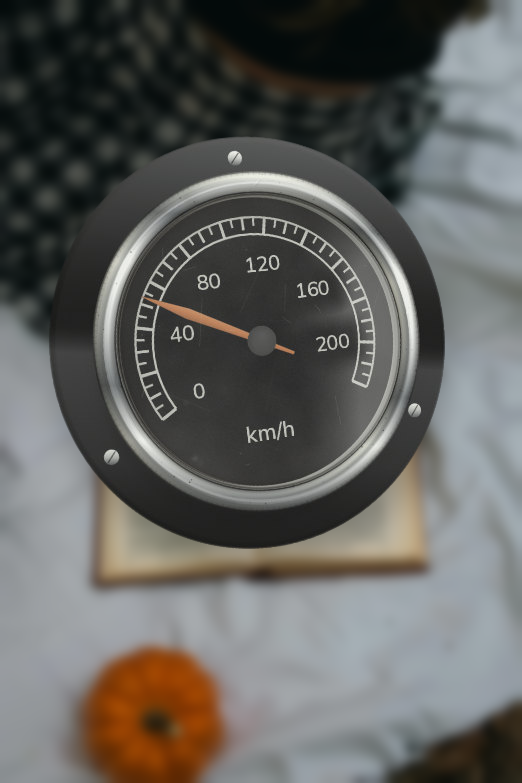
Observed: 52.5 km/h
